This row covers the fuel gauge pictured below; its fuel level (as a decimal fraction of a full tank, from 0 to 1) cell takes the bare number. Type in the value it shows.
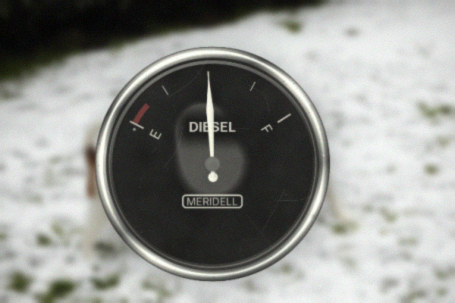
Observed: 0.5
